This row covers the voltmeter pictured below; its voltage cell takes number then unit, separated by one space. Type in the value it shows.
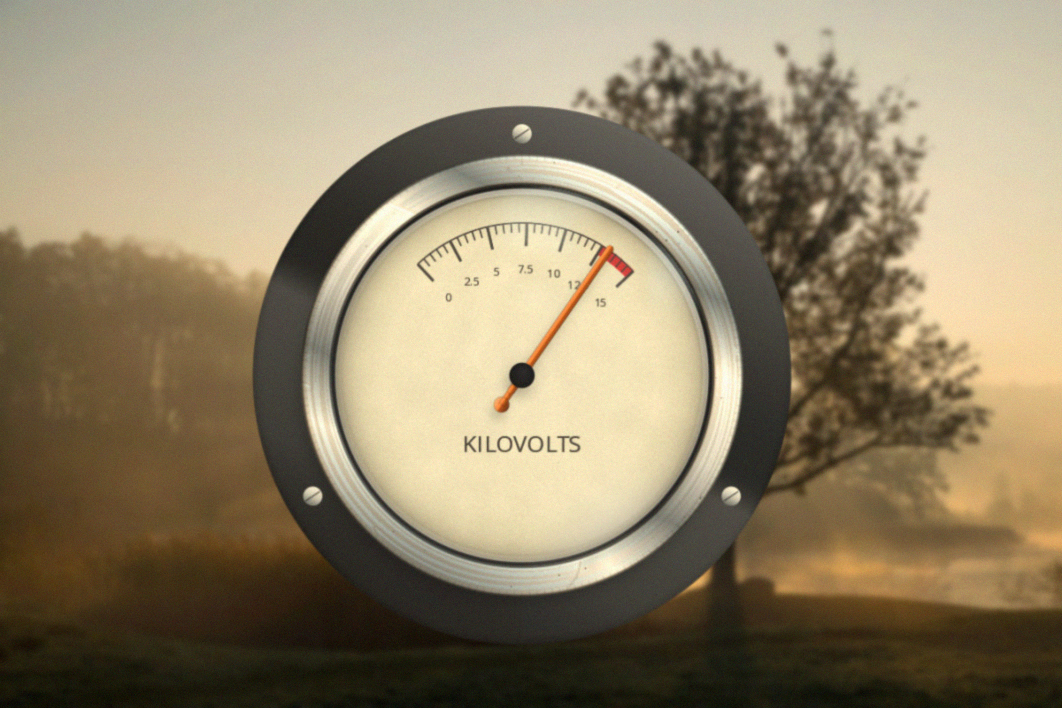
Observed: 13 kV
